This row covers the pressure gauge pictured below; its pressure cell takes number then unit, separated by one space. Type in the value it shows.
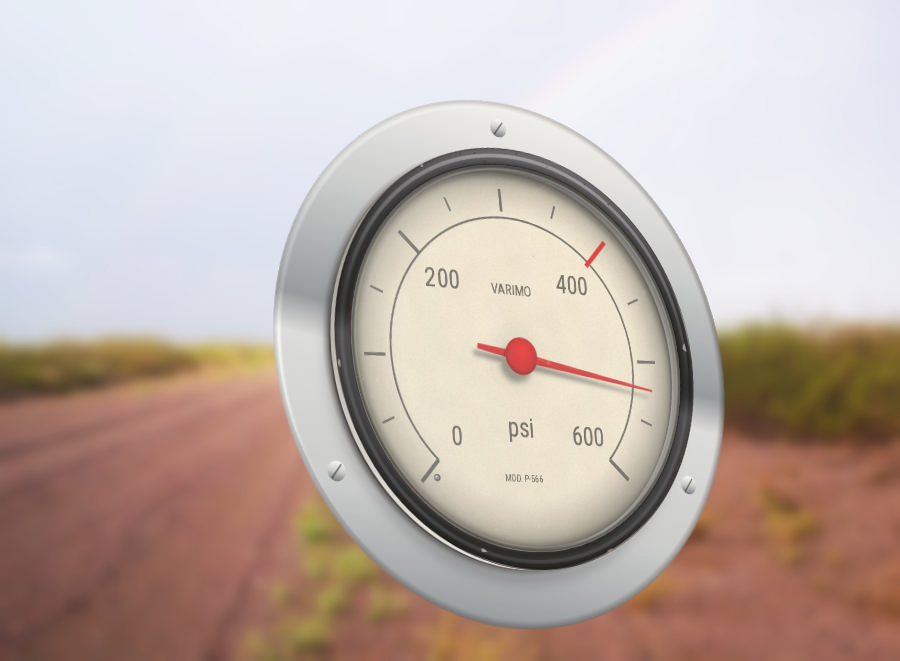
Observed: 525 psi
